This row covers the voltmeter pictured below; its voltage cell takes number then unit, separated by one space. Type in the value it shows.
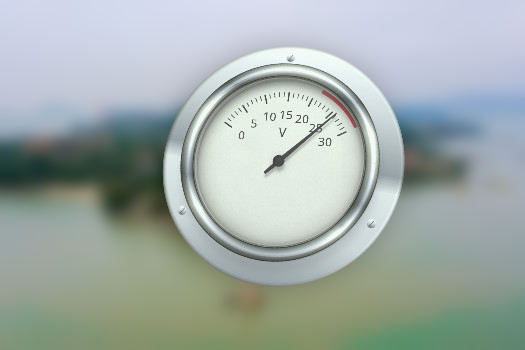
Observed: 26 V
